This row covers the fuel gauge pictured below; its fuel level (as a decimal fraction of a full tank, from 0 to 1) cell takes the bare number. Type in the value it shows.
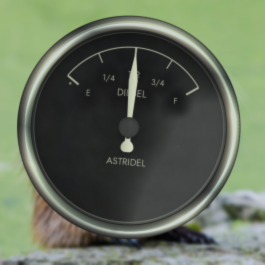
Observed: 0.5
